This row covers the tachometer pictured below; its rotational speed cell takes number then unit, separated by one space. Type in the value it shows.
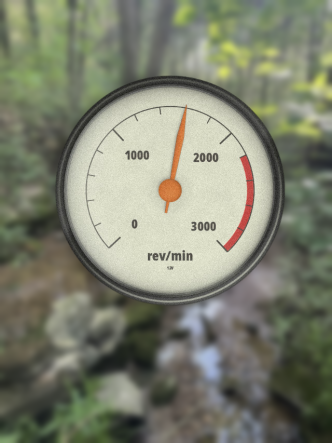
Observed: 1600 rpm
